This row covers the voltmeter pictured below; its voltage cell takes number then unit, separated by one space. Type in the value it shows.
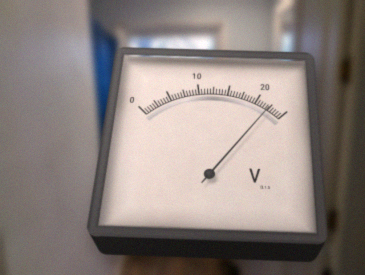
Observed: 22.5 V
